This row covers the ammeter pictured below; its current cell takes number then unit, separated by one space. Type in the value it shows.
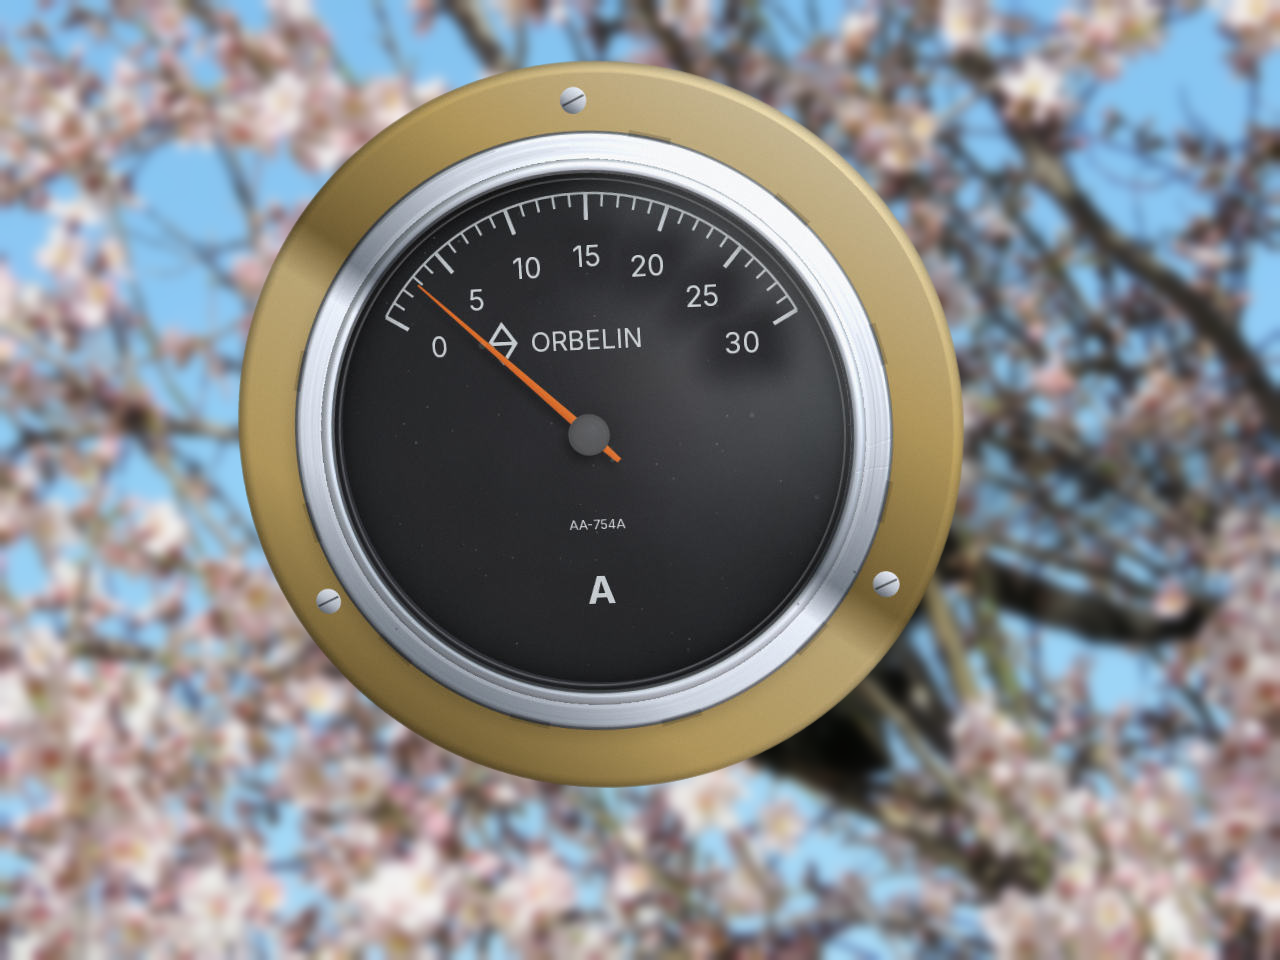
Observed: 3 A
